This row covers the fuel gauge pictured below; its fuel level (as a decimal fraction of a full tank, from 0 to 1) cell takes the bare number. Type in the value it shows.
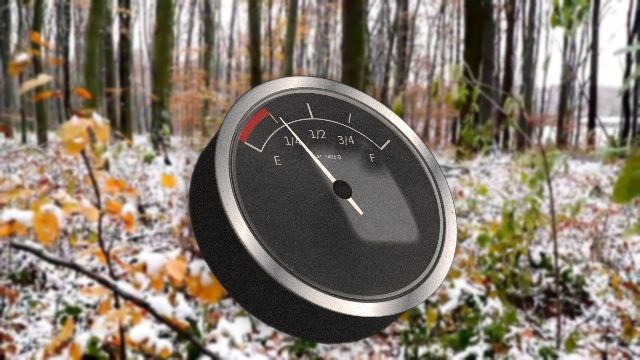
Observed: 0.25
